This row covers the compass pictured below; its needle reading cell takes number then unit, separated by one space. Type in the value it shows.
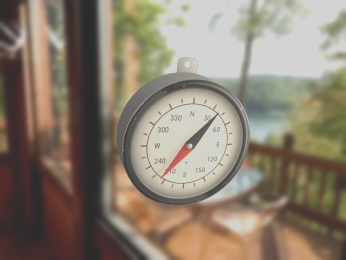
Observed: 217.5 °
